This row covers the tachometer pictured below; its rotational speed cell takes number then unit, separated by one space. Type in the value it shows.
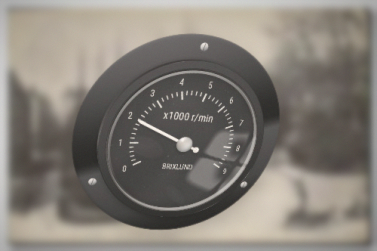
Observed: 2000 rpm
